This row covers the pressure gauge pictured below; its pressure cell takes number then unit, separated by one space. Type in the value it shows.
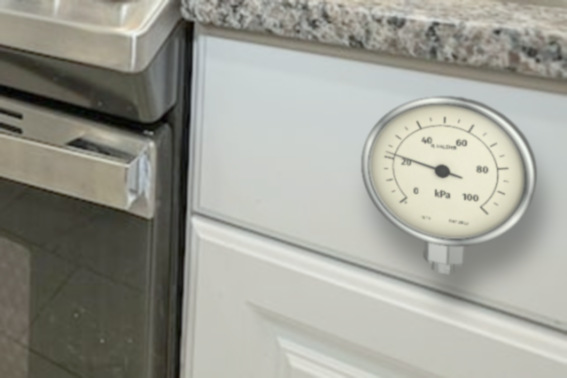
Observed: 22.5 kPa
